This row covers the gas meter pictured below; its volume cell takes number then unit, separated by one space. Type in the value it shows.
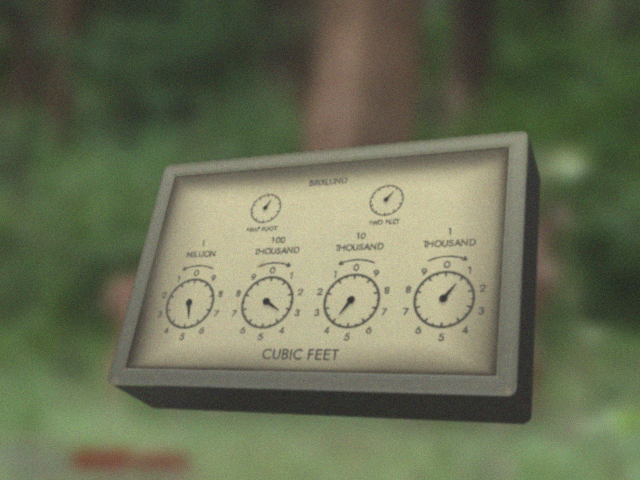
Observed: 534100 ft³
